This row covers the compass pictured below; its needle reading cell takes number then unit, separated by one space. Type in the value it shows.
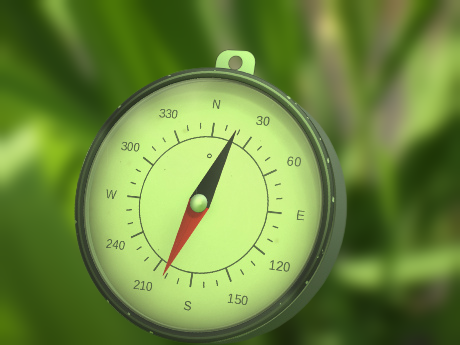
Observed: 200 °
